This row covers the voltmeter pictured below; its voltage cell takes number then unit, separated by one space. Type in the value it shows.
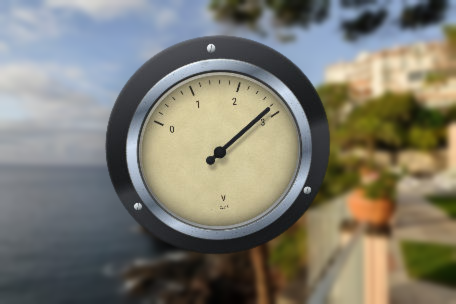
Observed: 2.8 V
